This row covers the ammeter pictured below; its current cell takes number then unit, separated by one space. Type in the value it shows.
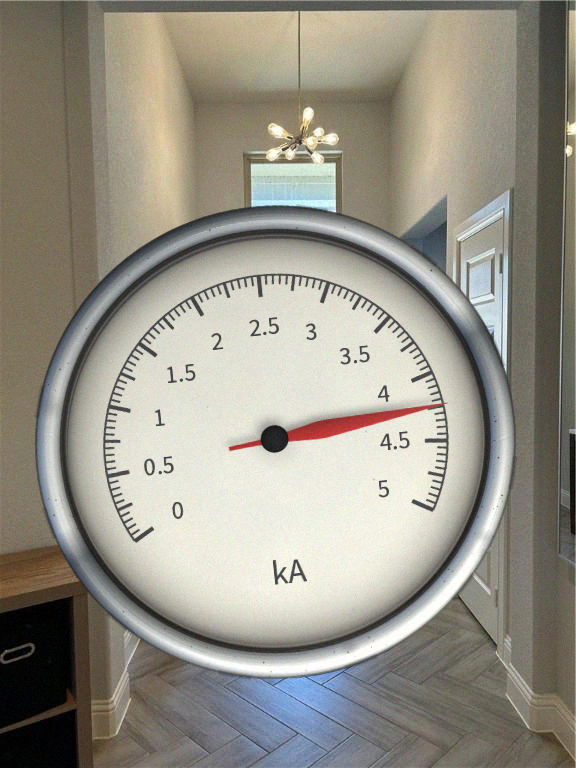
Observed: 4.25 kA
